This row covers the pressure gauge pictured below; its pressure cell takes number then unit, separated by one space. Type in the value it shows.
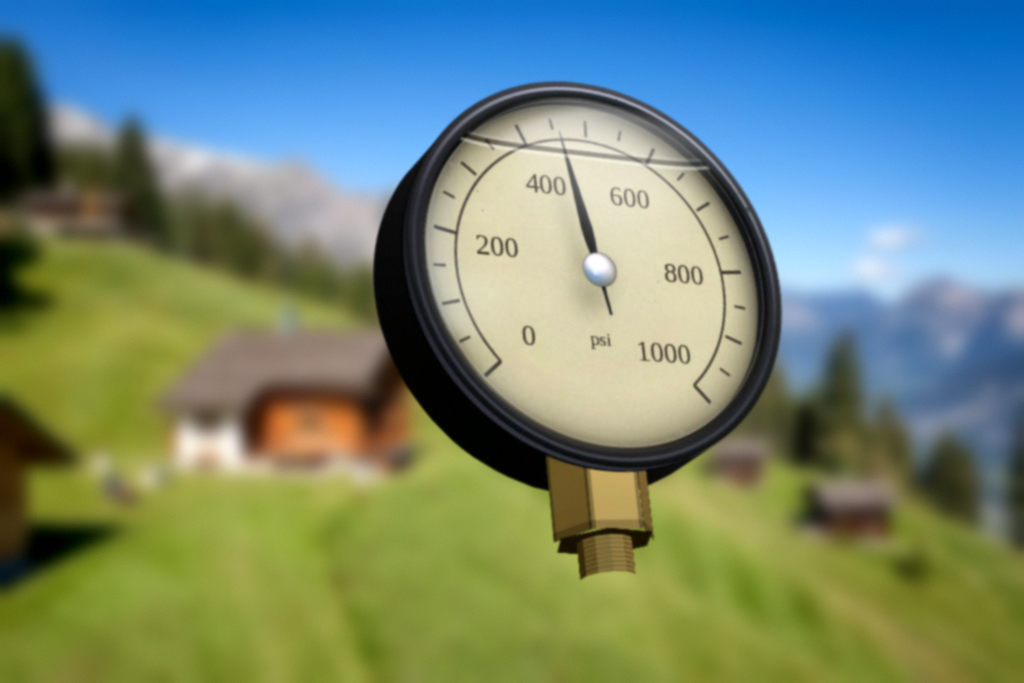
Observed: 450 psi
